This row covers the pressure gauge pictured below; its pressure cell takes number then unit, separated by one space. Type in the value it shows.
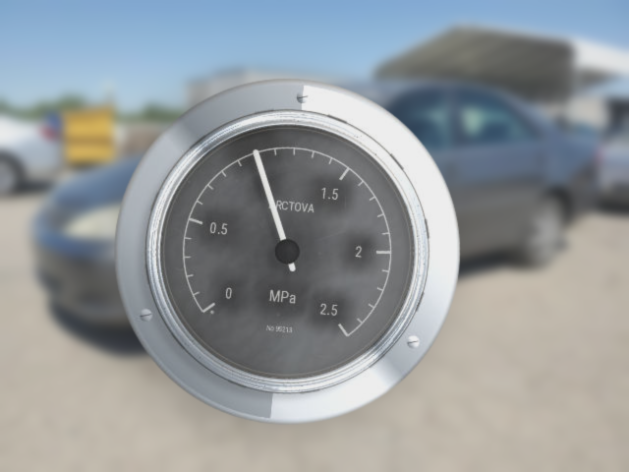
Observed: 1 MPa
